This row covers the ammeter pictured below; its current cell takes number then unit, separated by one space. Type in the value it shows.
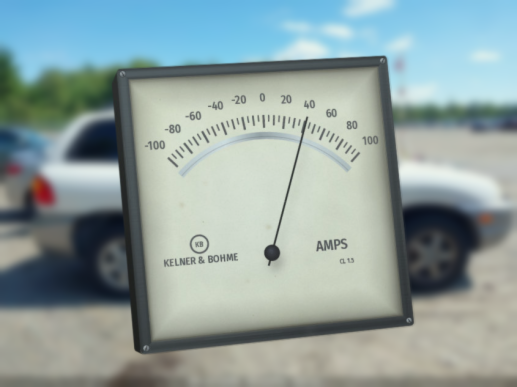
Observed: 40 A
